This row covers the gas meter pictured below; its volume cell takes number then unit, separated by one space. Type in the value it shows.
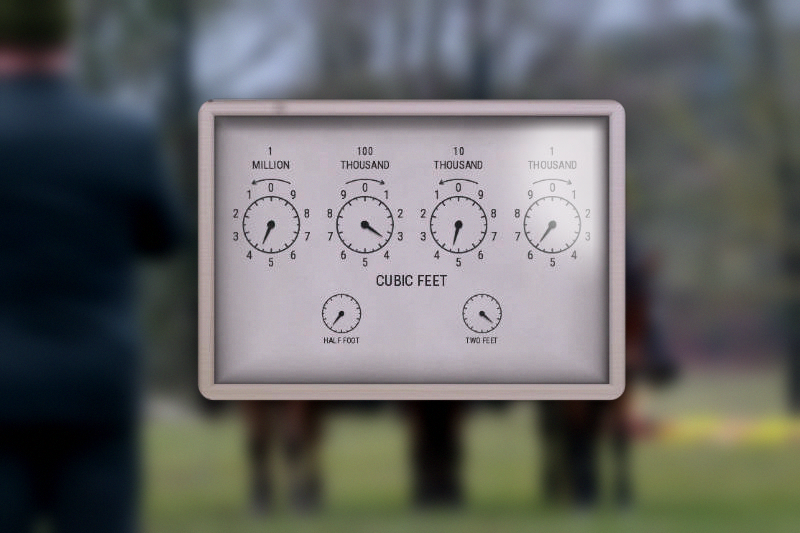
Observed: 434600 ft³
